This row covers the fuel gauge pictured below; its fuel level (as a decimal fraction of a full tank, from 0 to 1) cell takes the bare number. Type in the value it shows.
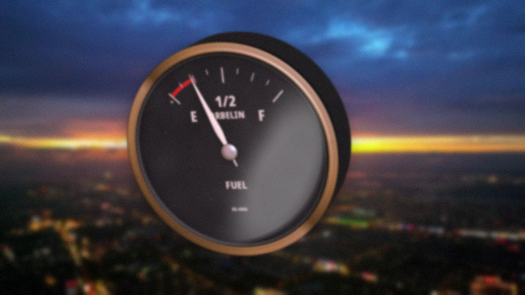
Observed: 0.25
